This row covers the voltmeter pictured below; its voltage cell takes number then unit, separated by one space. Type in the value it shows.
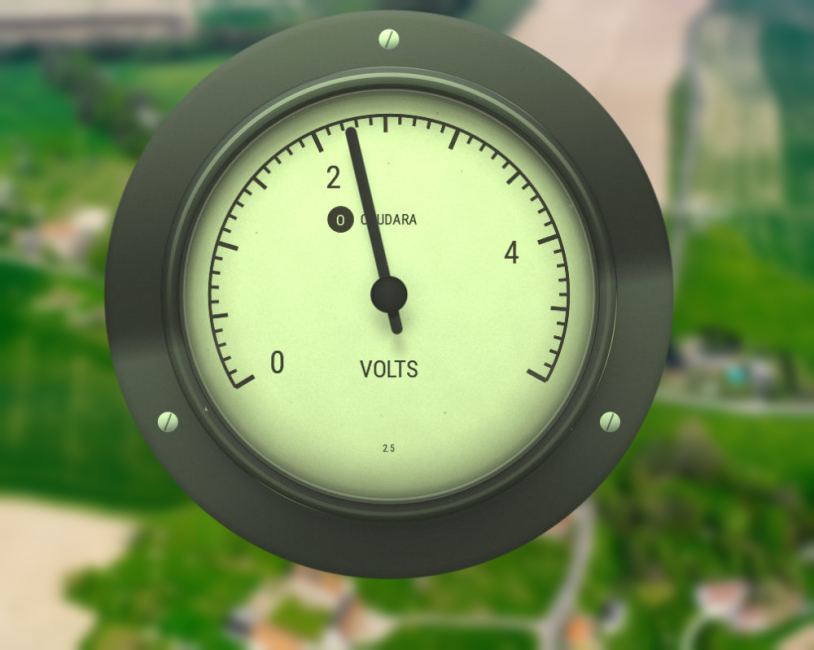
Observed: 2.25 V
